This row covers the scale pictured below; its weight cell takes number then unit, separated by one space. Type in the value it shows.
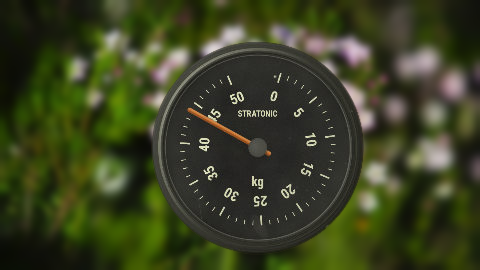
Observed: 44 kg
